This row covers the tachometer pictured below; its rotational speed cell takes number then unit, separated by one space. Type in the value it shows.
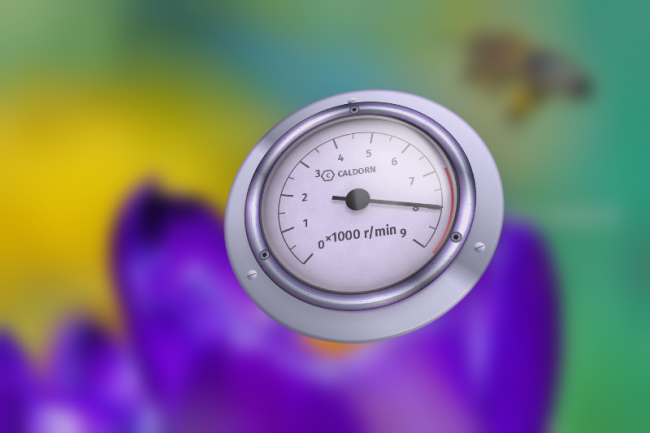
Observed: 8000 rpm
